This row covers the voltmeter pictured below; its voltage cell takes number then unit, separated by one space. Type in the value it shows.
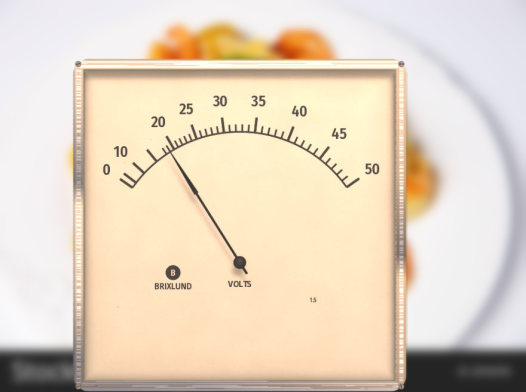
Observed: 19 V
